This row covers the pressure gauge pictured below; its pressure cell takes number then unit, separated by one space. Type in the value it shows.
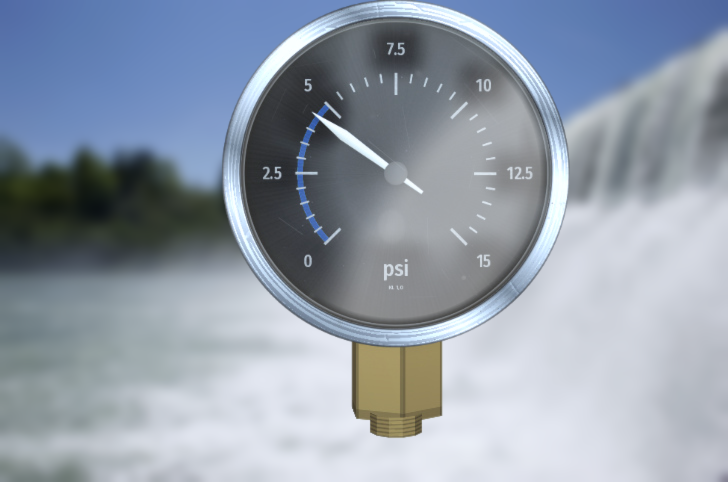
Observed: 4.5 psi
